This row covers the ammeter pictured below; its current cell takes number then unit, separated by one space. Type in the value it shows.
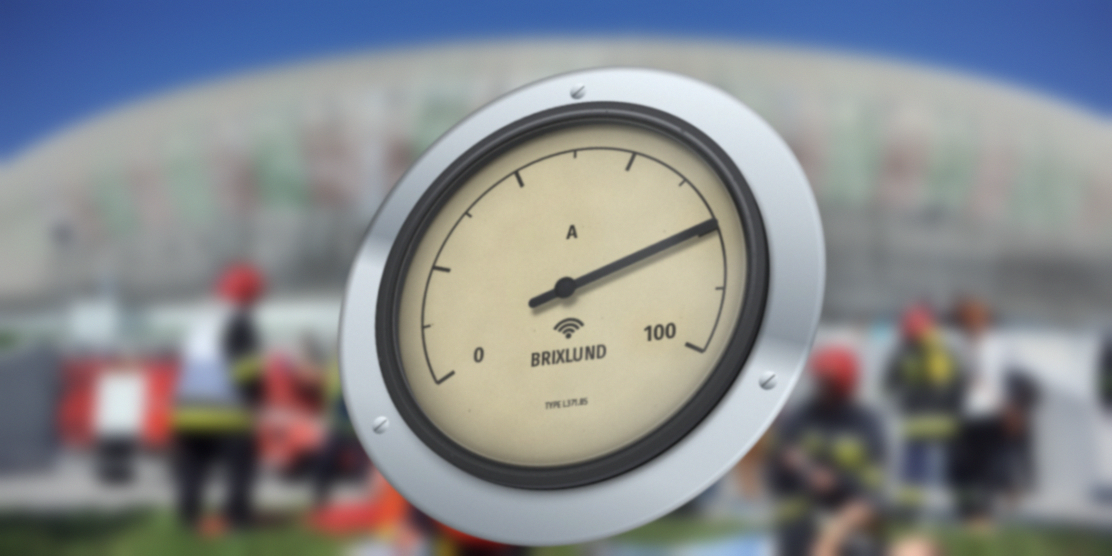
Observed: 80 A
